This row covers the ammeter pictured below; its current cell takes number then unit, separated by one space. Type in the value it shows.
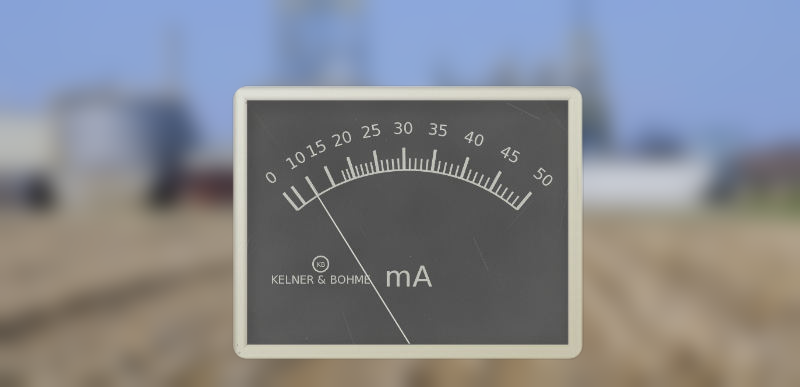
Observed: 10 mA
